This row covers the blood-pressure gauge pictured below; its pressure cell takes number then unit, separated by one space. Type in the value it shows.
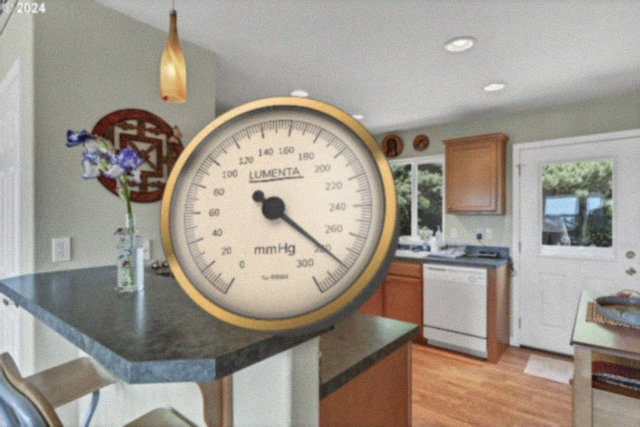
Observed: 280 mmHg
